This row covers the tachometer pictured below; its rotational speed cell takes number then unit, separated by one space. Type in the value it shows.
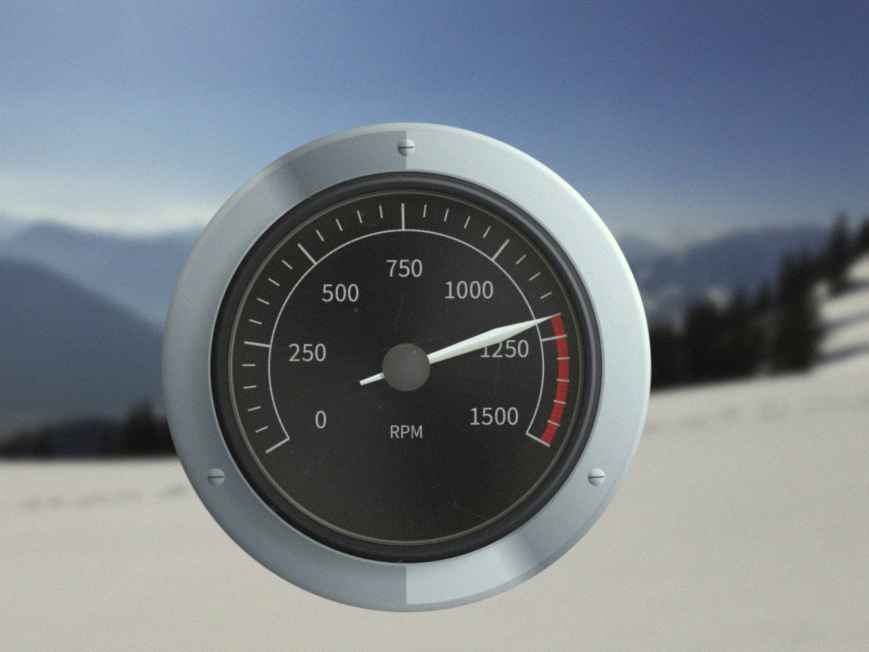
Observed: 1200 rpm
